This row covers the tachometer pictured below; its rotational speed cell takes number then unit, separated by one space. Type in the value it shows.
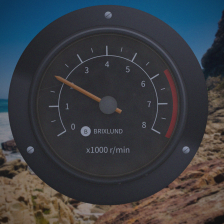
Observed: 2000 rpm
